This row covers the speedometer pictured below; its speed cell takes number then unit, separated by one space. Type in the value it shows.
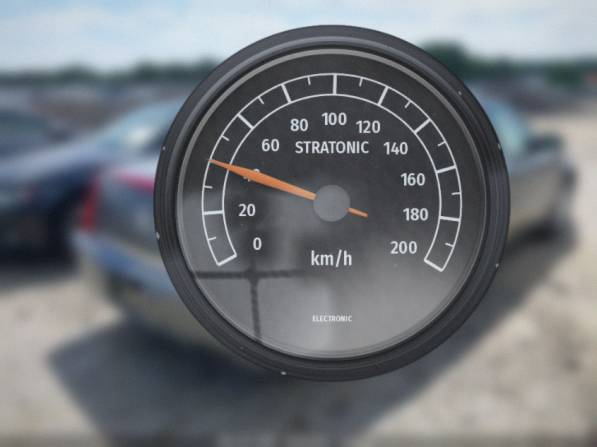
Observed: 40 km/h
